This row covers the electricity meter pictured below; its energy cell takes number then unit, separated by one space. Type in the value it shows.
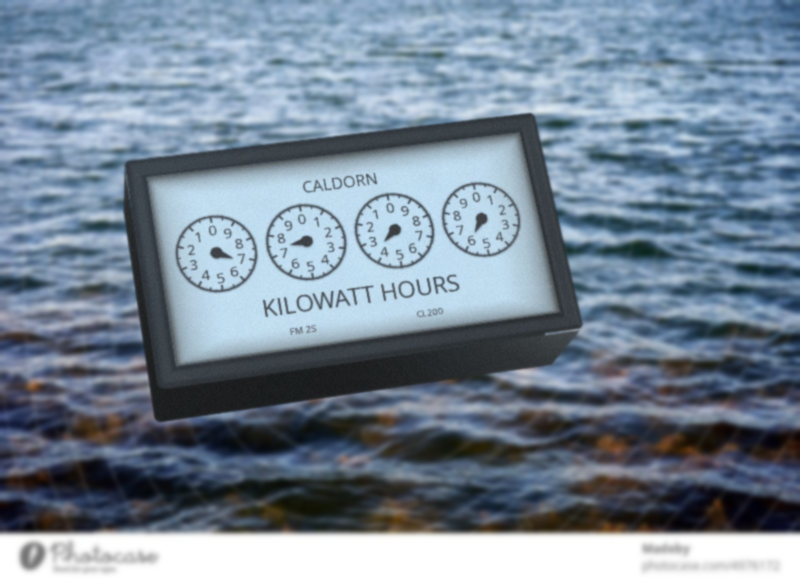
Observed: 6736 kWh
